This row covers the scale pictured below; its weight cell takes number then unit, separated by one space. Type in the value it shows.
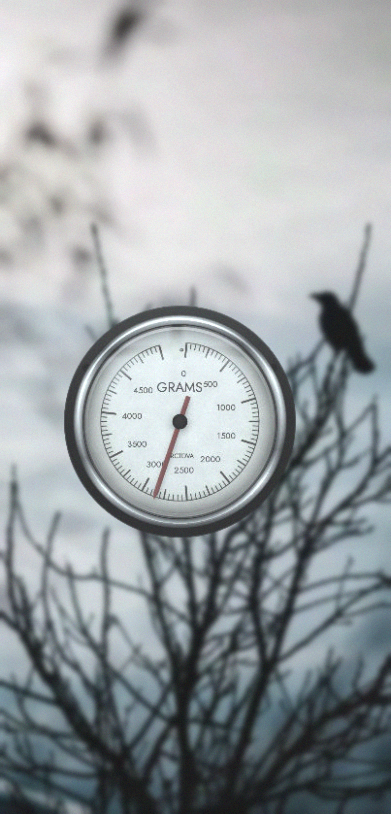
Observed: 2850 g
